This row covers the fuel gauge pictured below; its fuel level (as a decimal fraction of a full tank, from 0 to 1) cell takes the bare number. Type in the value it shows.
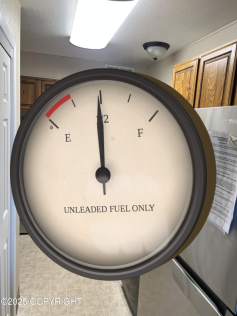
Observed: 0.5
